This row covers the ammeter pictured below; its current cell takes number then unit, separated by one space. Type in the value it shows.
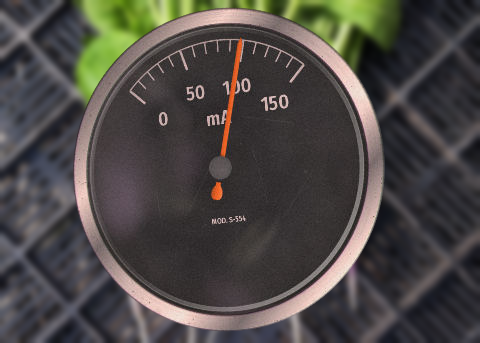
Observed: 100 mA
